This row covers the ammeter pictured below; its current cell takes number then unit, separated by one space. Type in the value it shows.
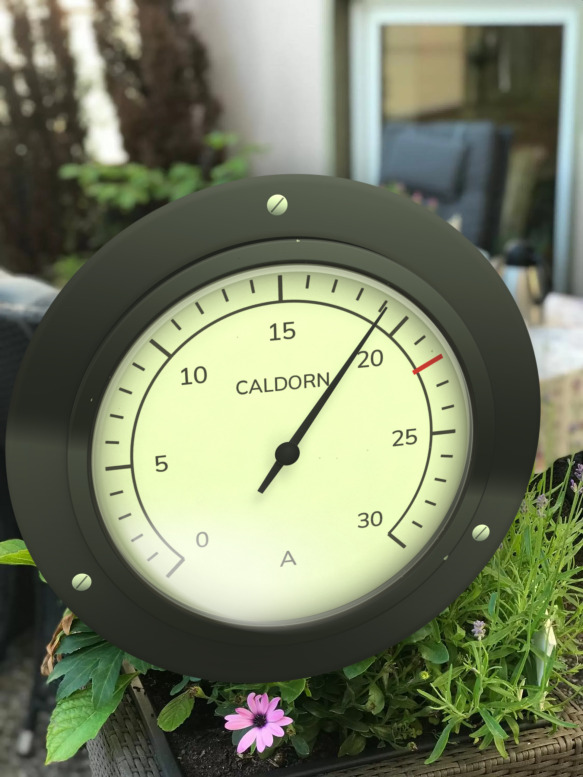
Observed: 19 A
